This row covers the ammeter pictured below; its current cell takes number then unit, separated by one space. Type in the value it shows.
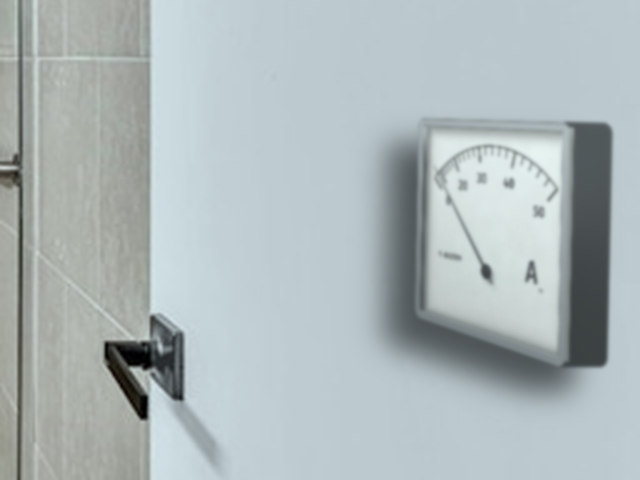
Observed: 10 A
